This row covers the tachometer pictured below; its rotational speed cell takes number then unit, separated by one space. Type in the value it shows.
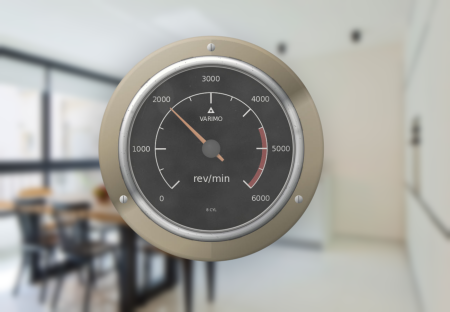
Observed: 2000 rpm
